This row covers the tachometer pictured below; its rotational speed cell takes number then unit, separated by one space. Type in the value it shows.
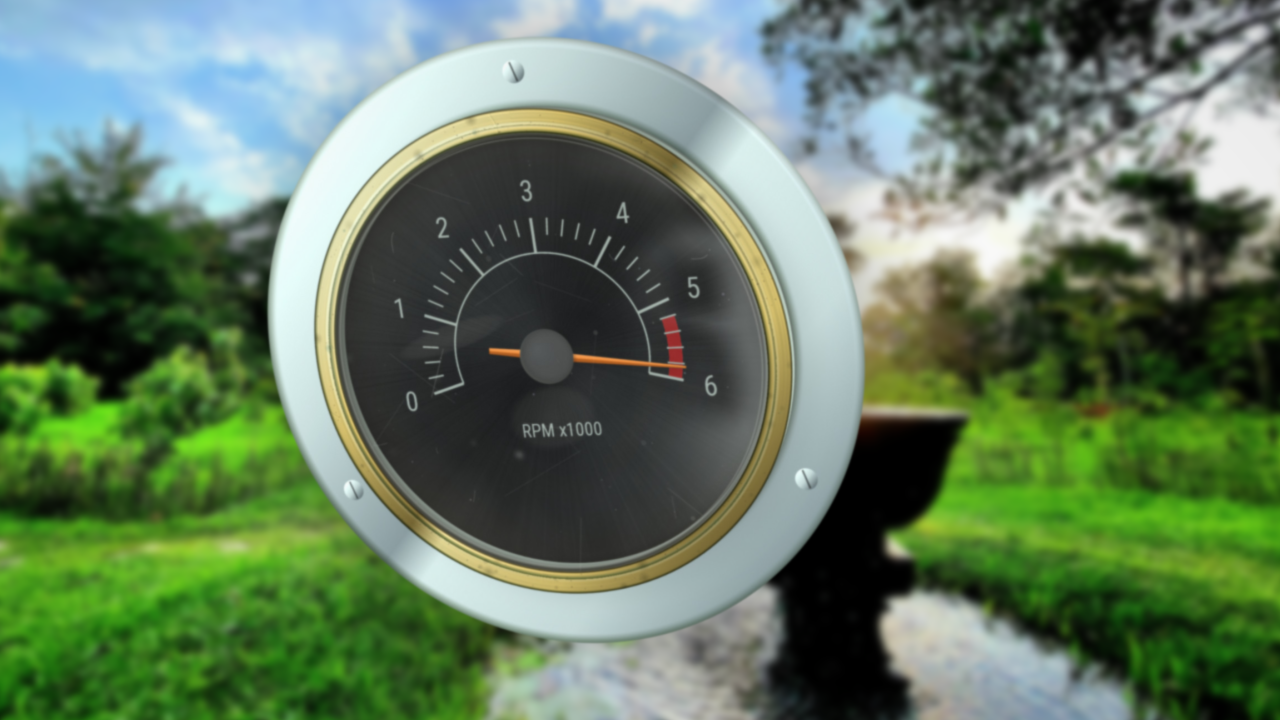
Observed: 5800 rpm
